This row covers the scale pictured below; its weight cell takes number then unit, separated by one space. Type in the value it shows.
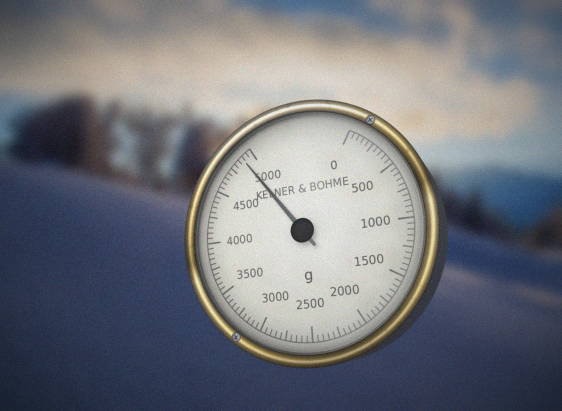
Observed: 4900 g
